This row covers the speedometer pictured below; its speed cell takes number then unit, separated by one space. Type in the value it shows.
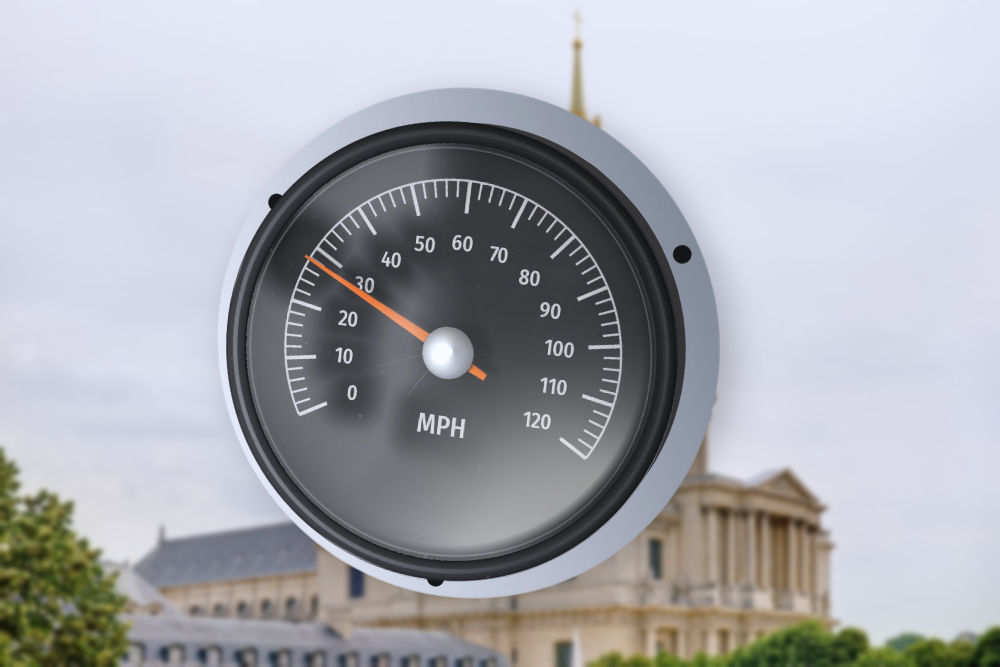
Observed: 28 mph
